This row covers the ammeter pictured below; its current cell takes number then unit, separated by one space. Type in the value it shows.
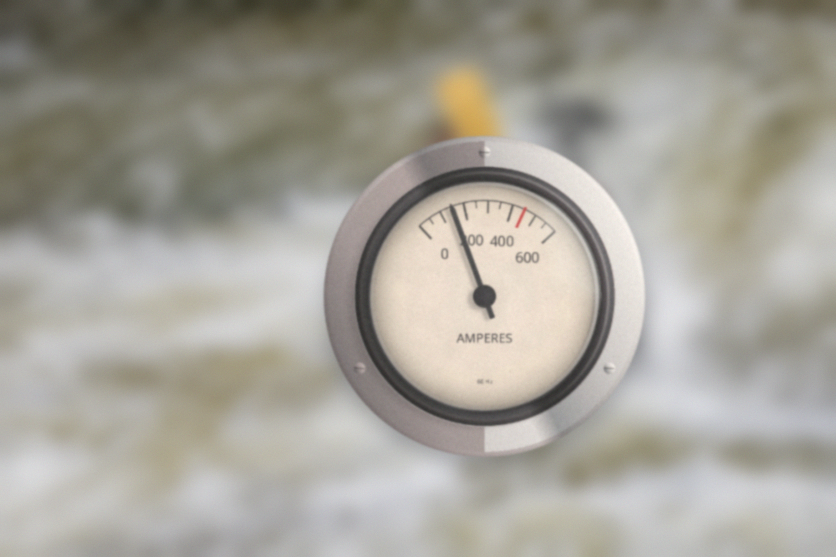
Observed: 150 A
